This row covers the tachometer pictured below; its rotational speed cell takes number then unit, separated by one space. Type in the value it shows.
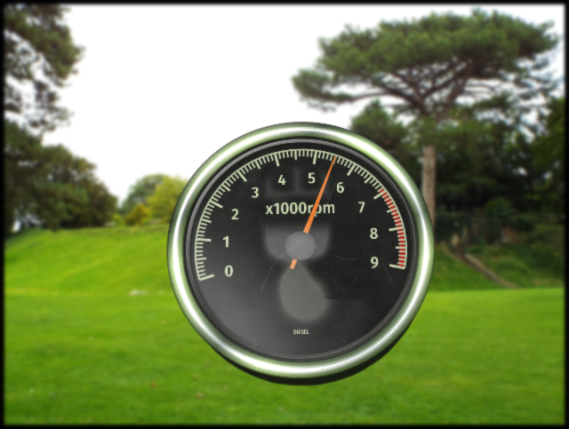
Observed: 5500 rpm
